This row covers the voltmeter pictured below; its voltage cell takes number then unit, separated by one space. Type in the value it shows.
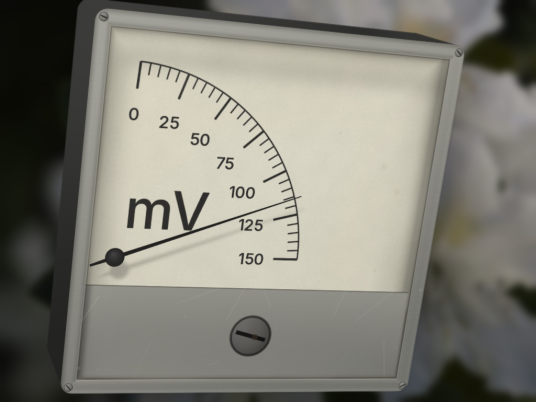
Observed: 115 mV
